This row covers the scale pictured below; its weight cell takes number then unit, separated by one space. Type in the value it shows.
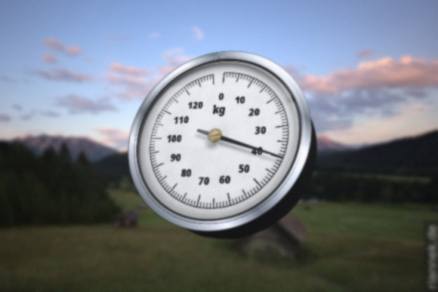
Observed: 40 kg
